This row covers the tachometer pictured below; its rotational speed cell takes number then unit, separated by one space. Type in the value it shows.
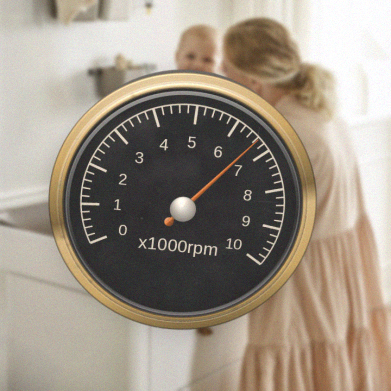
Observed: 6600 rpm
